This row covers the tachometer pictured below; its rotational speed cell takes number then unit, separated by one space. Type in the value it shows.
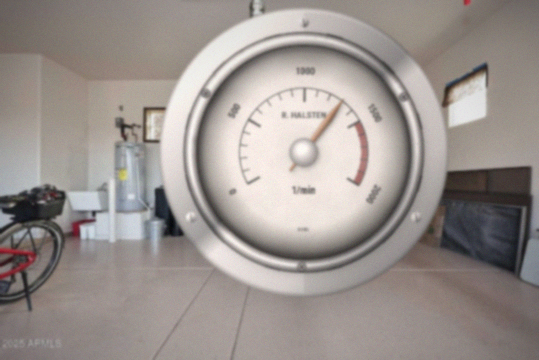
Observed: 1300 rpm
